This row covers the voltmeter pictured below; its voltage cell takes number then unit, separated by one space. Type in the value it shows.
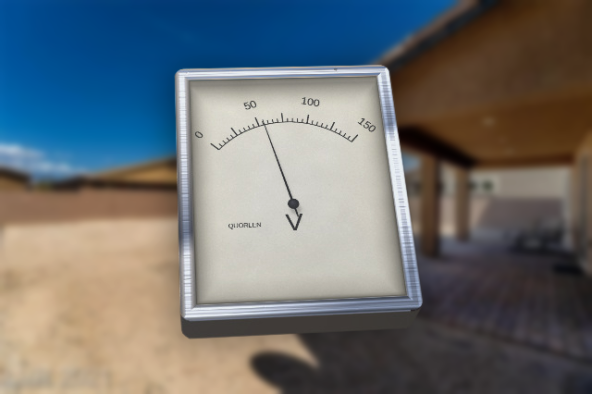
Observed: 55 V
